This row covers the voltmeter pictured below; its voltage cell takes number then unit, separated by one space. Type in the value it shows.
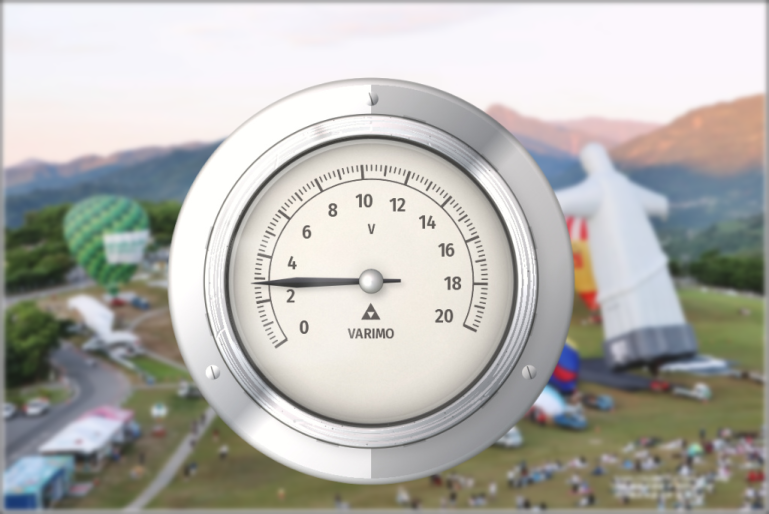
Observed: 2.8 V
